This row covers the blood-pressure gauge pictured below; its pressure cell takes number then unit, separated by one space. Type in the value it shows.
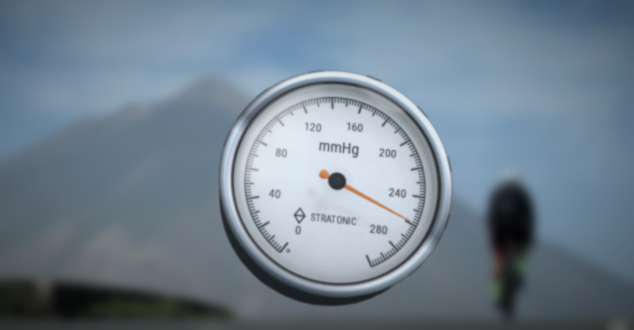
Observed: 260 mmHg
